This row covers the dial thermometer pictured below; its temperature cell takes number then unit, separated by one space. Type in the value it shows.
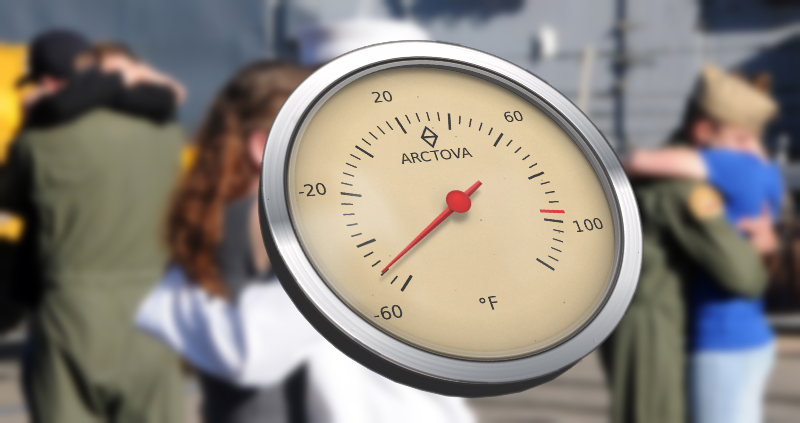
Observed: -52 °F
